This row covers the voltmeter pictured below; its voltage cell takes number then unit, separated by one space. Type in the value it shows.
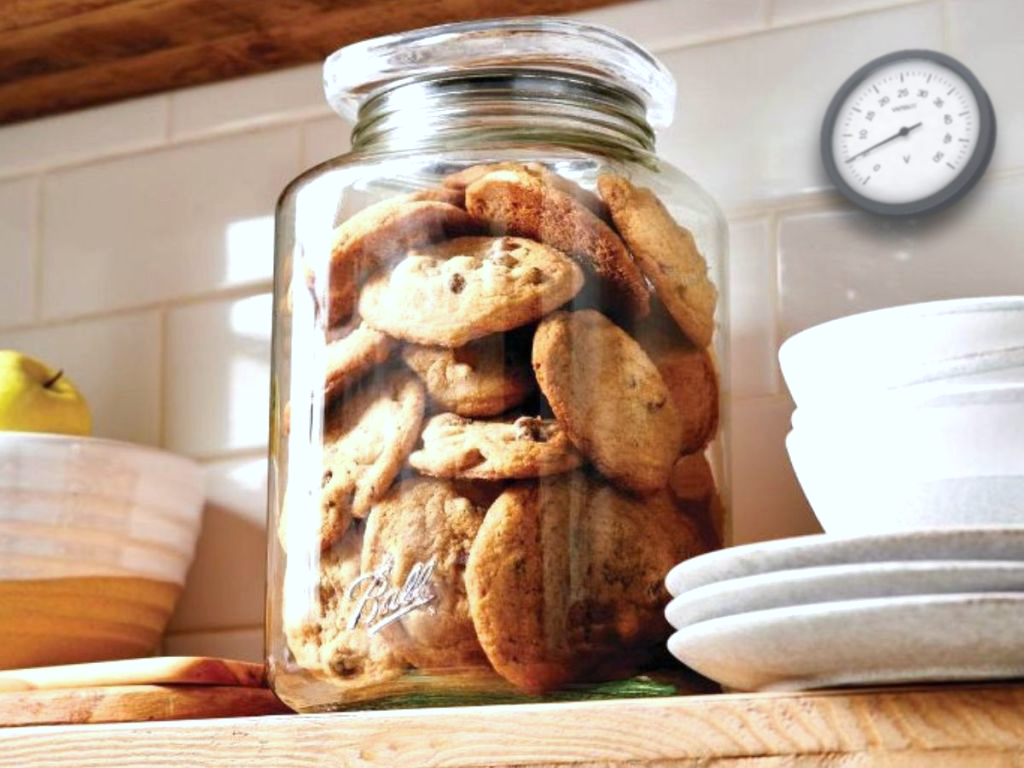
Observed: 5 V
